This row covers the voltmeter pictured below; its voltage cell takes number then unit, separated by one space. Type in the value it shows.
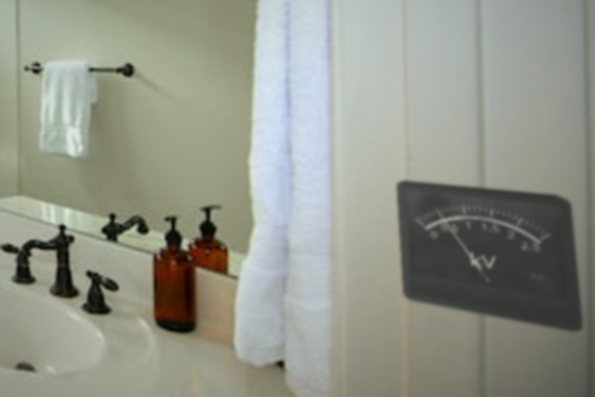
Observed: 0.5 kV
